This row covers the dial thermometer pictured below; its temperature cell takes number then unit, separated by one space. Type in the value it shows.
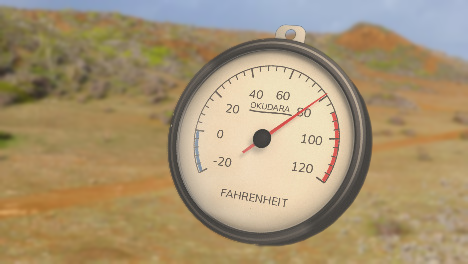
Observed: 80 °F
